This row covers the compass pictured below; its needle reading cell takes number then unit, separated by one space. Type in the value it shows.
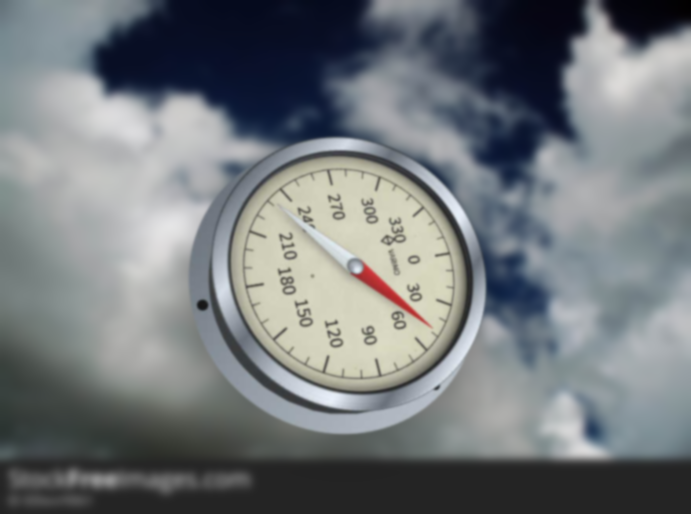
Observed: 50 °
